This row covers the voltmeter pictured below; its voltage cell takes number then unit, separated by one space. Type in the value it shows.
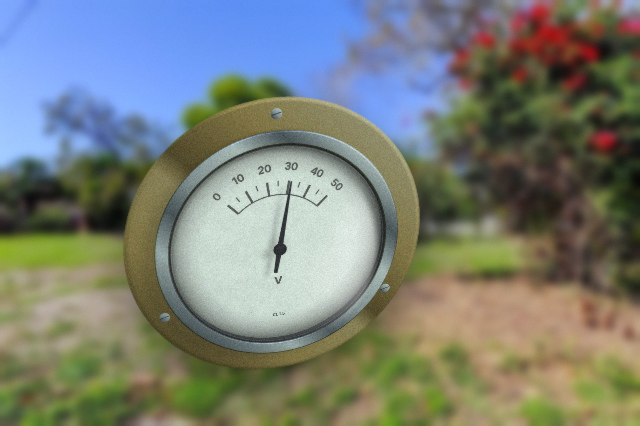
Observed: 30 V
